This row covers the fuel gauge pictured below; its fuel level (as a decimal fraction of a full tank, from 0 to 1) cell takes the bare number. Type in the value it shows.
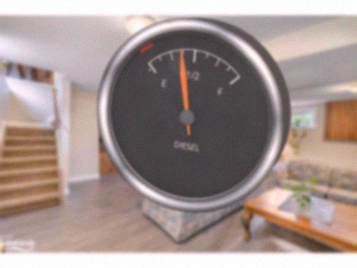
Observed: 0.375
